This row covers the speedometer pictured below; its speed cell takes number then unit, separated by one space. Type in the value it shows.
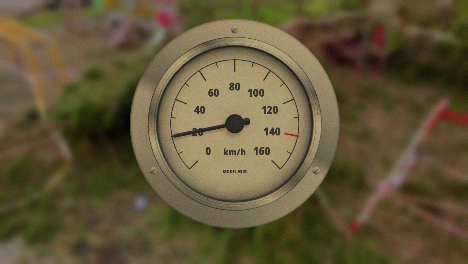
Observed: 20 km/h
